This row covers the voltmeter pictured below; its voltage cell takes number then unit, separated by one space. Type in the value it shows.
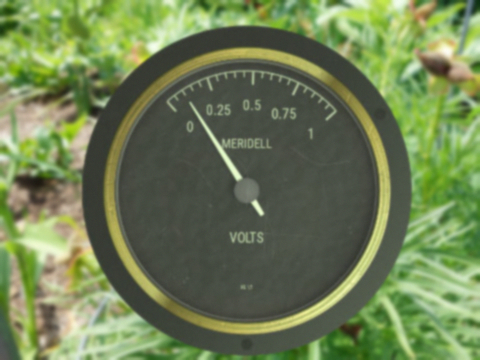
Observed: 0.1 V
